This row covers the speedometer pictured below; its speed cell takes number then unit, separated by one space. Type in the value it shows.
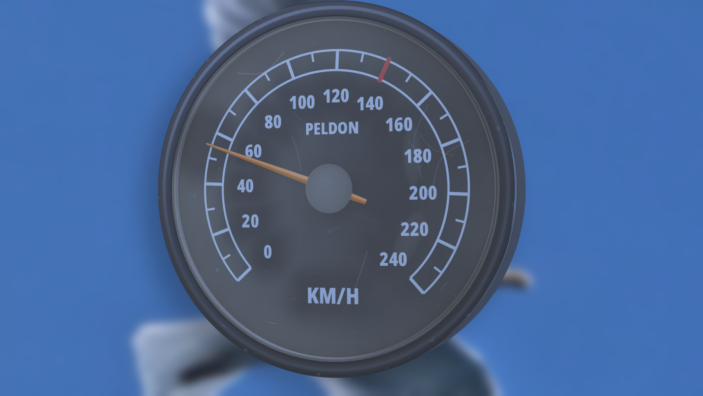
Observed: 55 km/h
